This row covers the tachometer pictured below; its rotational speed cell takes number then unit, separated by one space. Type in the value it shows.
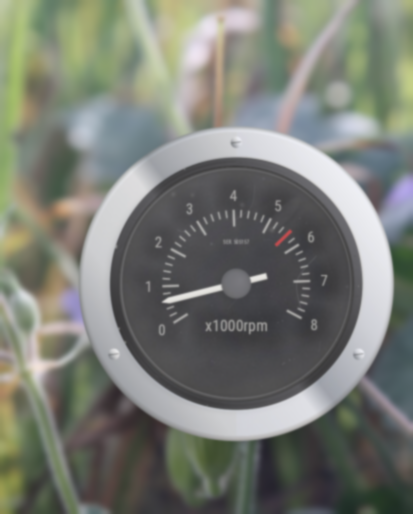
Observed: 600 rpm
